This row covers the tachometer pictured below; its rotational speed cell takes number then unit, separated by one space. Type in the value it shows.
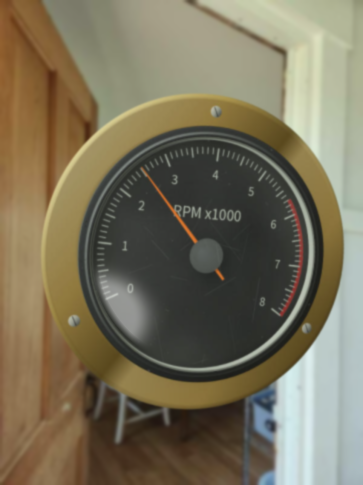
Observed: 2500 rpm
